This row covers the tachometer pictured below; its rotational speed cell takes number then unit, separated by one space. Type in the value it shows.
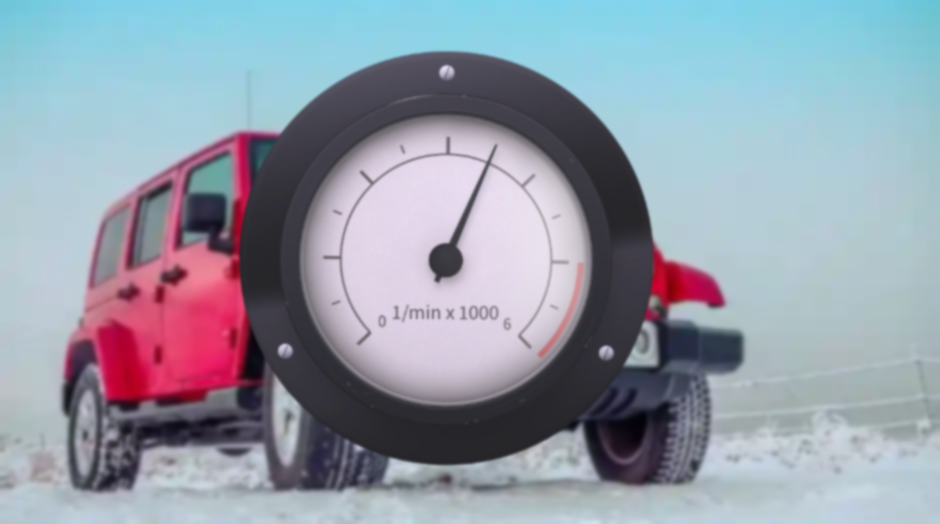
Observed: 3500 rpm
